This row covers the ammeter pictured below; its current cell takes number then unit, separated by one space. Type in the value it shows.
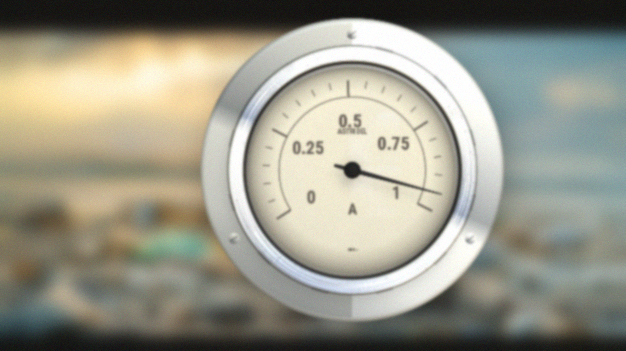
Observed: 0.95 A
